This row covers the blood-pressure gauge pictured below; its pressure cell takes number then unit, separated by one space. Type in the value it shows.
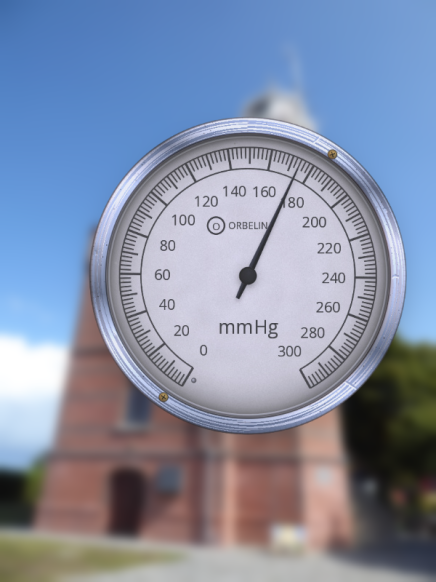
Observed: 174 mmHg
